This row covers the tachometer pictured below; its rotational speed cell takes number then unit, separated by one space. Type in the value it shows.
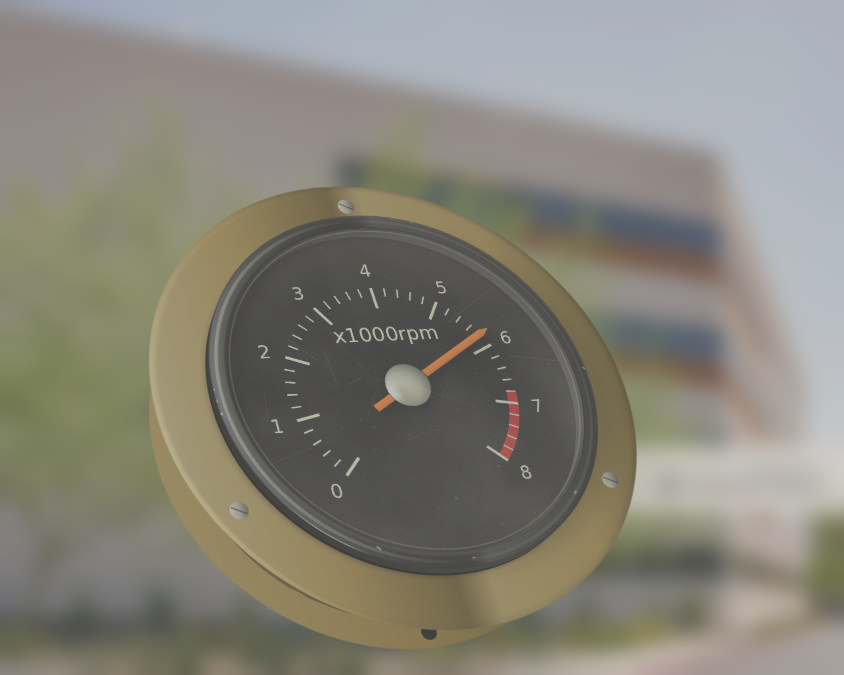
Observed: 5800 rpm
